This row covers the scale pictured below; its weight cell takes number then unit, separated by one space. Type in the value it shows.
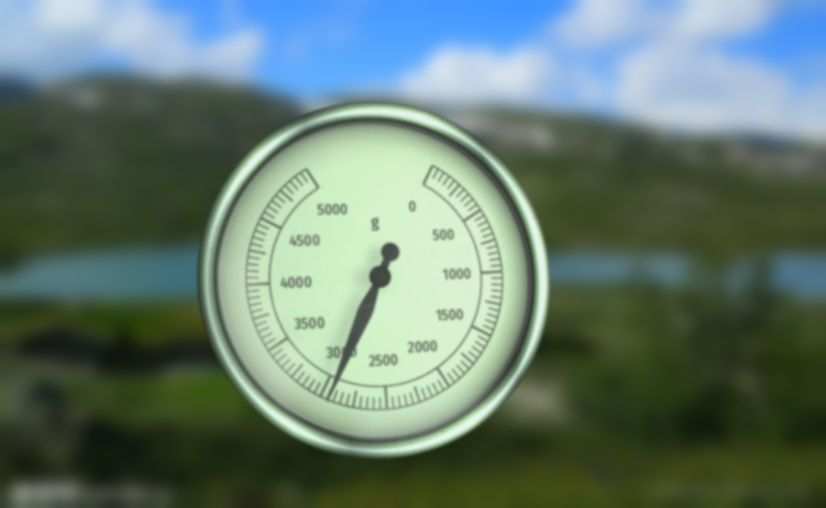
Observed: 2950 g
